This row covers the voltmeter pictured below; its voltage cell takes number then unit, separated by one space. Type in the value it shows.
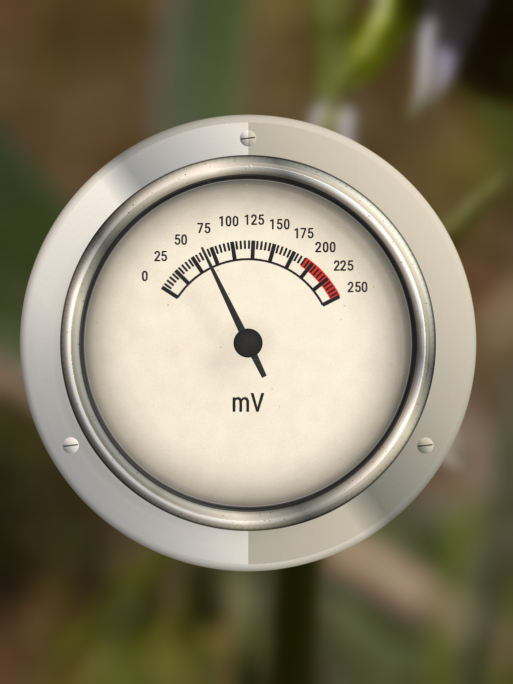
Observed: 65 mV
